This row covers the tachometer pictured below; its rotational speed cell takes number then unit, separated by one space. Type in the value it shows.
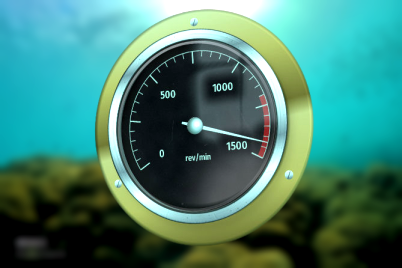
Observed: 1425 rpm
